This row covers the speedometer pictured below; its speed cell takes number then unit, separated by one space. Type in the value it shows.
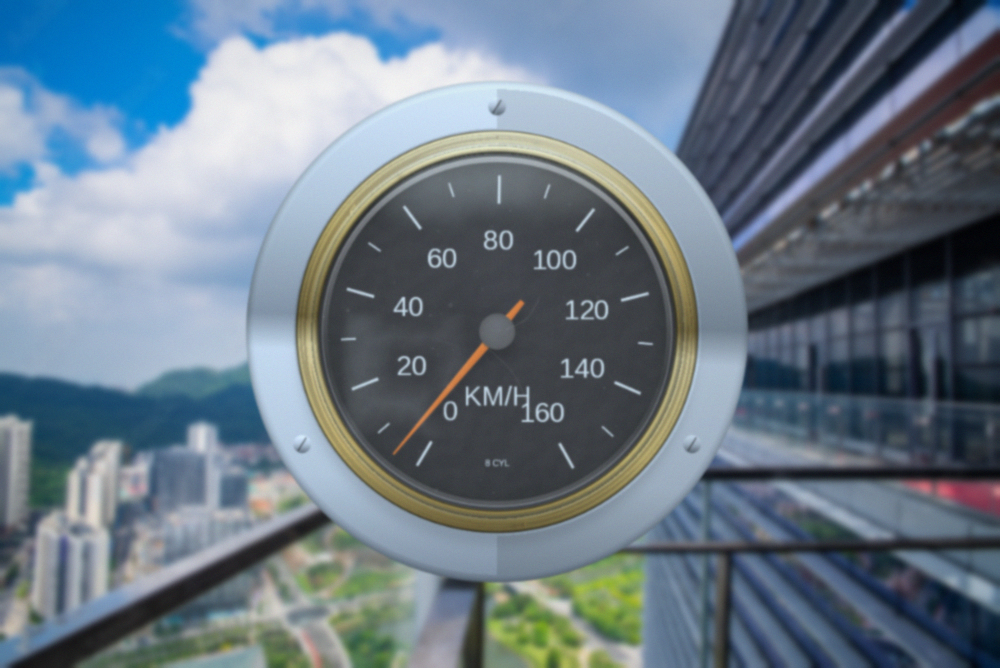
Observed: 5 km/h
